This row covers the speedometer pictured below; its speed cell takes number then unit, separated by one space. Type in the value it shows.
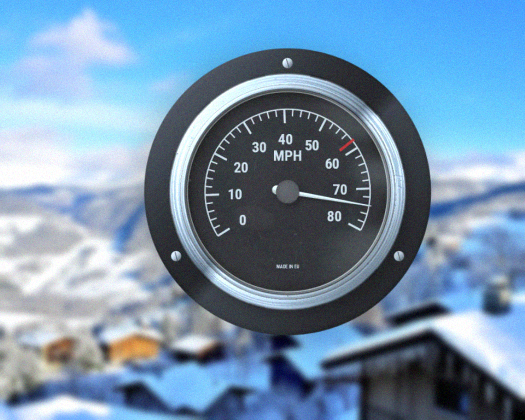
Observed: 74 mph
